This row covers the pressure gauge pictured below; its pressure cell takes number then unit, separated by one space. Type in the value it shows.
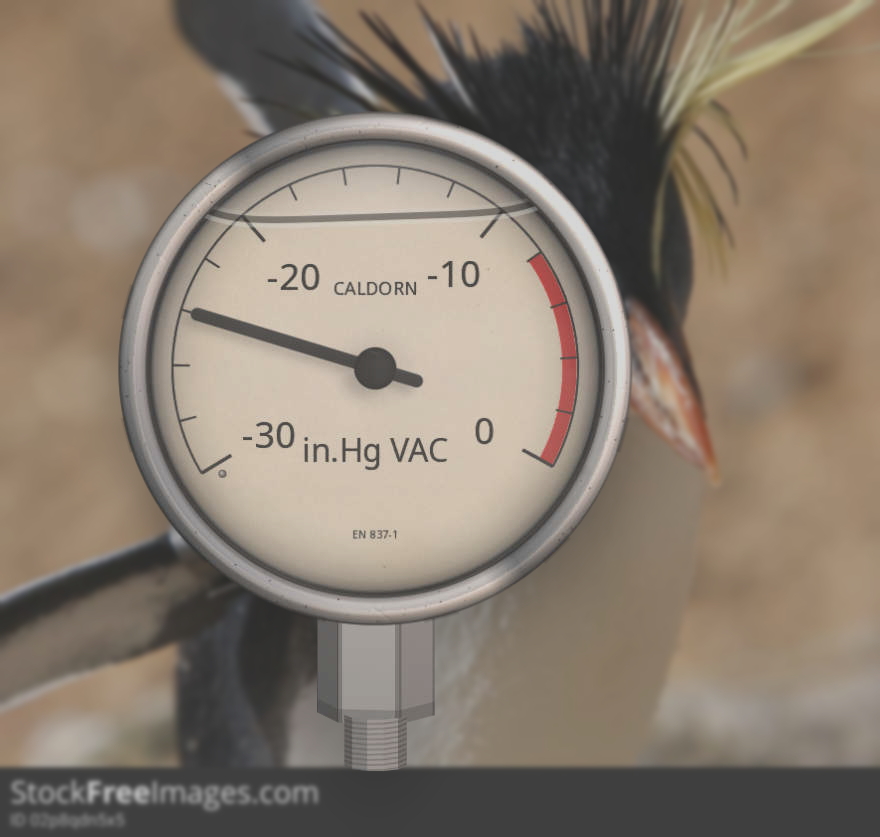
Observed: -24 inHg
